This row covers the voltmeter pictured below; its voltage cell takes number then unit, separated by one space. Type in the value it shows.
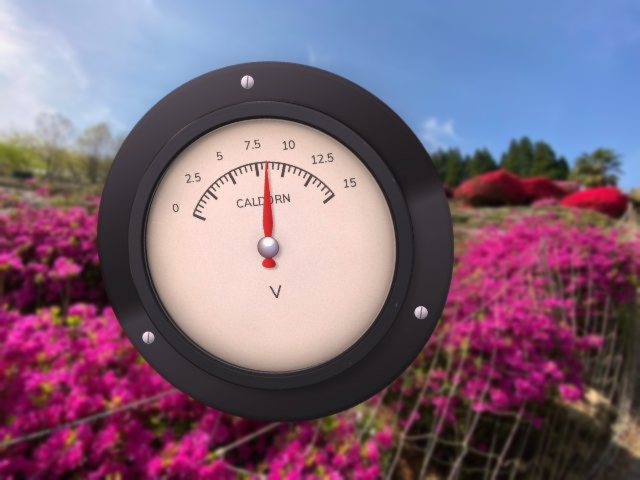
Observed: 8.5 V
